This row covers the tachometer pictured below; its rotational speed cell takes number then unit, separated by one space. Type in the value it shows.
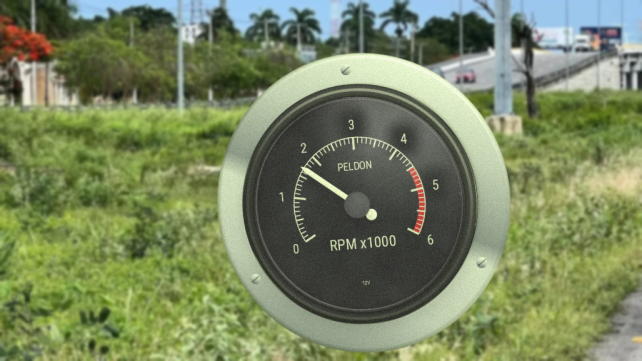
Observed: 1700 rpm
